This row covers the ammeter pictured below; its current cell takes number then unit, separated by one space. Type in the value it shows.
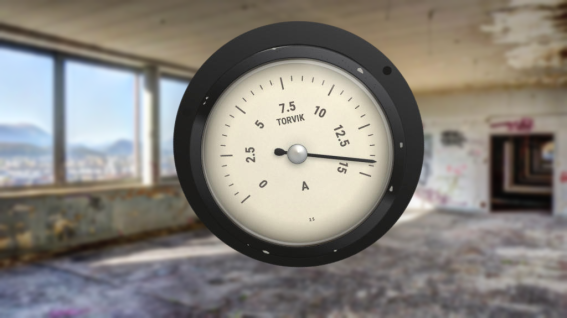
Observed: 14.25 A
